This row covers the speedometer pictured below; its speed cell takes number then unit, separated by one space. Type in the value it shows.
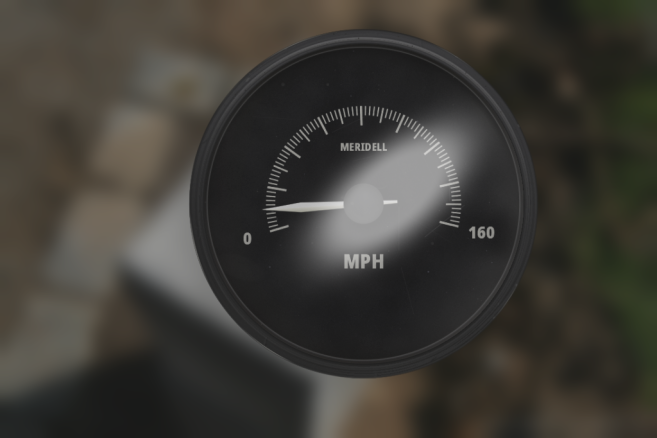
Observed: 10 mph
